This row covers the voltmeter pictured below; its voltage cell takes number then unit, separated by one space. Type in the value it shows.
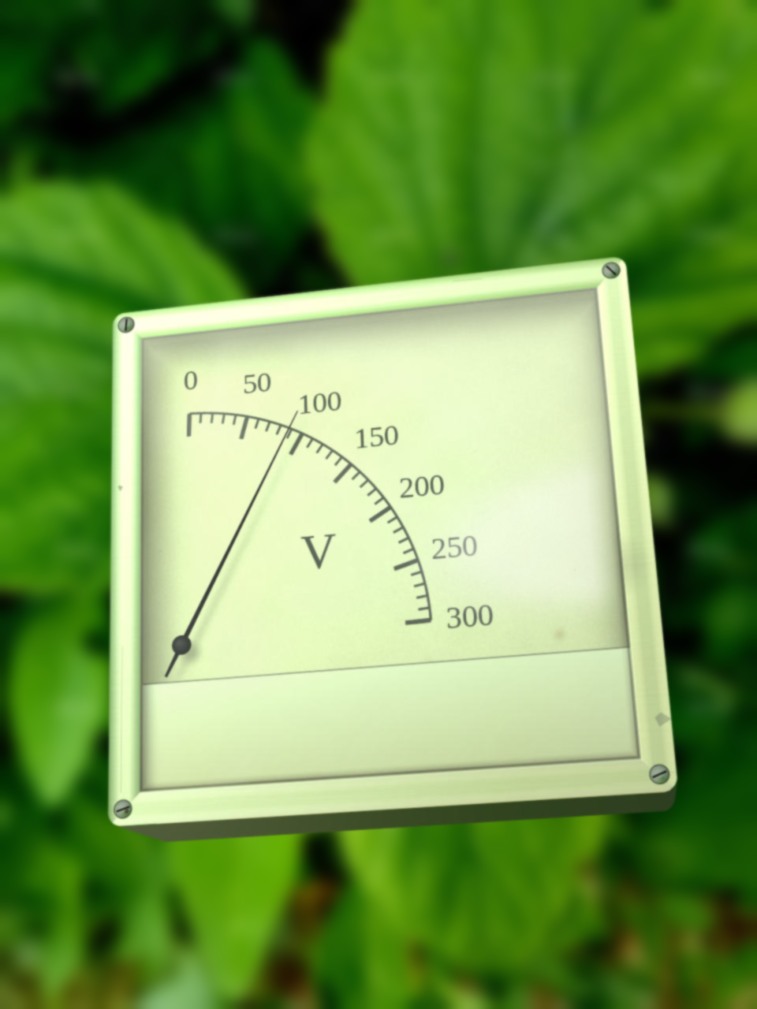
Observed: 90 V
